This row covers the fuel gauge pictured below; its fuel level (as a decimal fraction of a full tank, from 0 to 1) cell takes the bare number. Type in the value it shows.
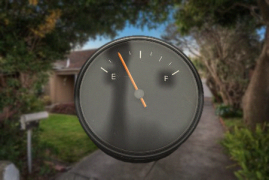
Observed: 0.25
